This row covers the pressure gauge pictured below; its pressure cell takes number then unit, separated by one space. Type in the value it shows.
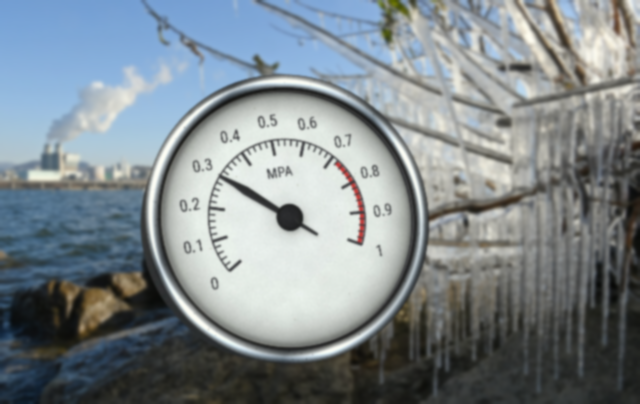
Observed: 0.3 MPa
